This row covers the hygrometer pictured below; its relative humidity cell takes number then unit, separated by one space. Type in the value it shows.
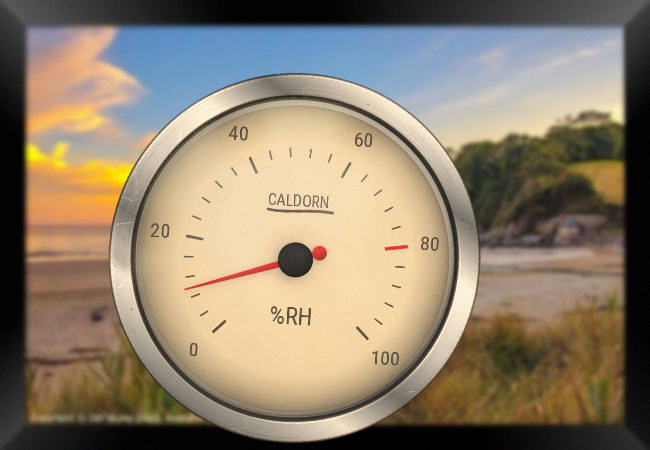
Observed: 10 %
